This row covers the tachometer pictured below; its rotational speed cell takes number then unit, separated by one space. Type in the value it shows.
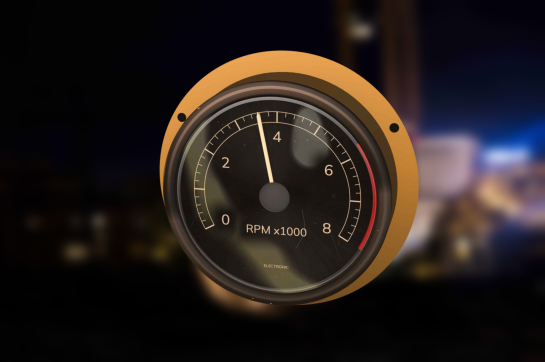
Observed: 3600 rpm
